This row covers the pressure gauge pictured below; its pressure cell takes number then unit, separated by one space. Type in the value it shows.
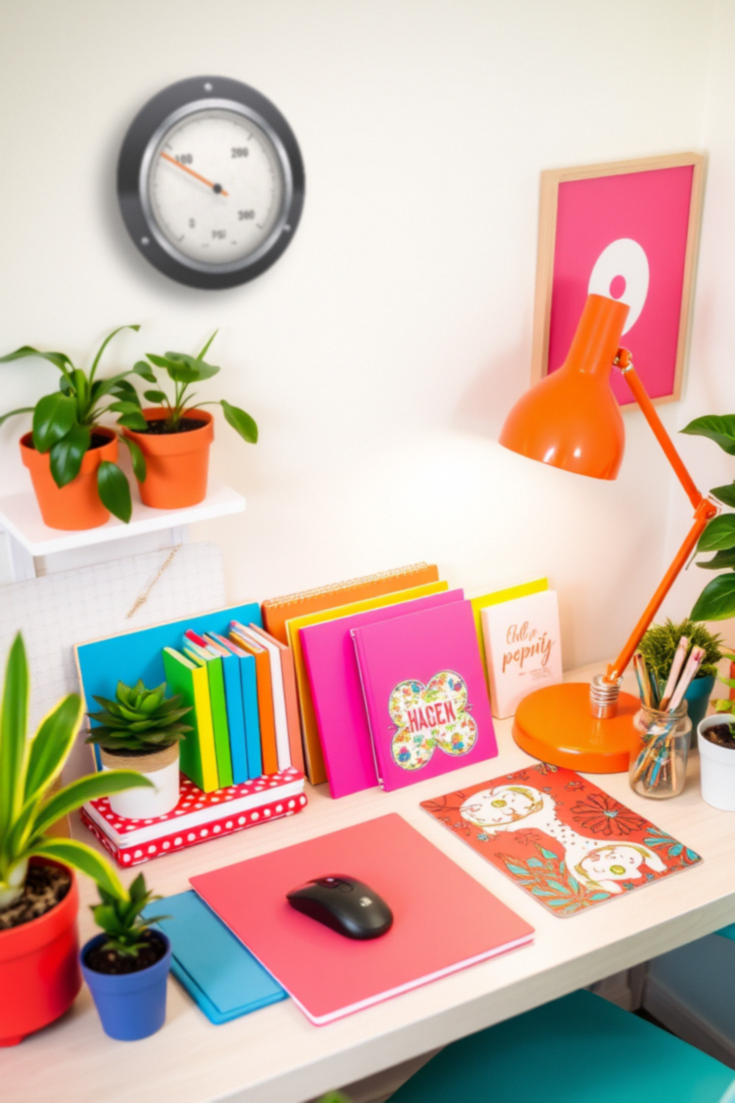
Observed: 90 psi
